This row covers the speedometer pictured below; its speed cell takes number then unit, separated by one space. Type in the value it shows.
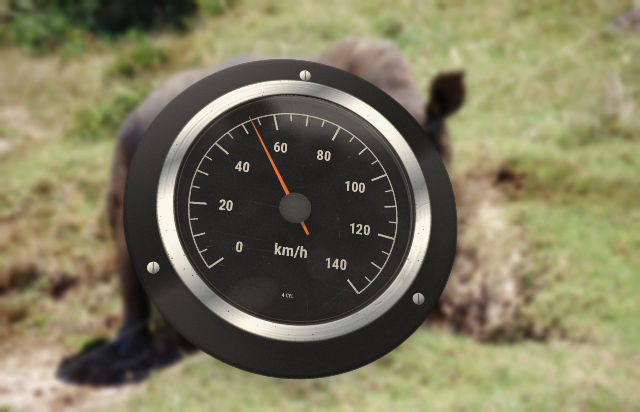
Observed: 52.5 km/h
